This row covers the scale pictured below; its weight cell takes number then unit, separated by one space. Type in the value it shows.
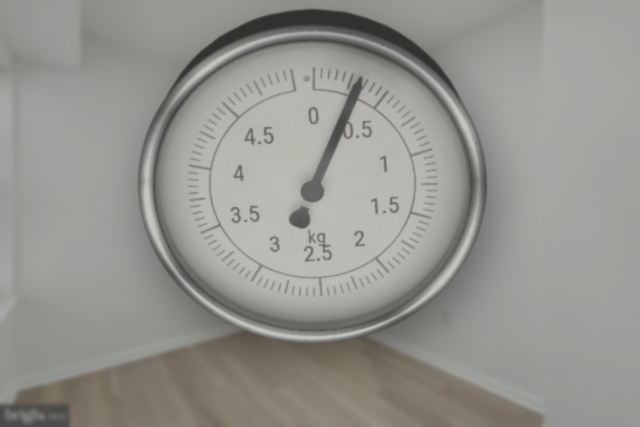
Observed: 0.3 kg
